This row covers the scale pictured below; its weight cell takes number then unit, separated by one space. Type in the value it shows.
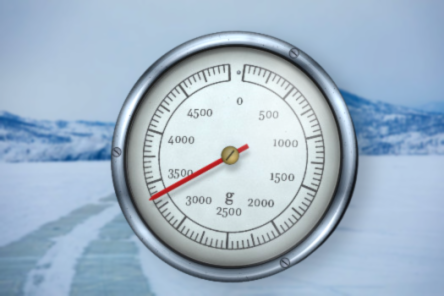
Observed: 3350 g
